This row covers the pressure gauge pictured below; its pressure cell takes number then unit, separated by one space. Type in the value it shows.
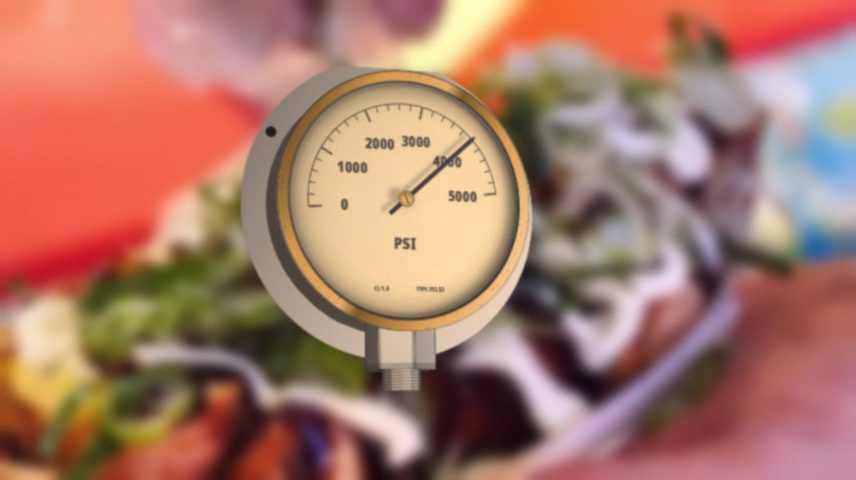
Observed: 4000 psi
